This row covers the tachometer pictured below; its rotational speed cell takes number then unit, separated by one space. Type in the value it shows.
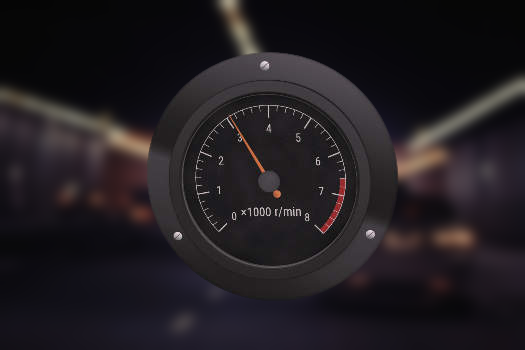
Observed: 3100 rpm
